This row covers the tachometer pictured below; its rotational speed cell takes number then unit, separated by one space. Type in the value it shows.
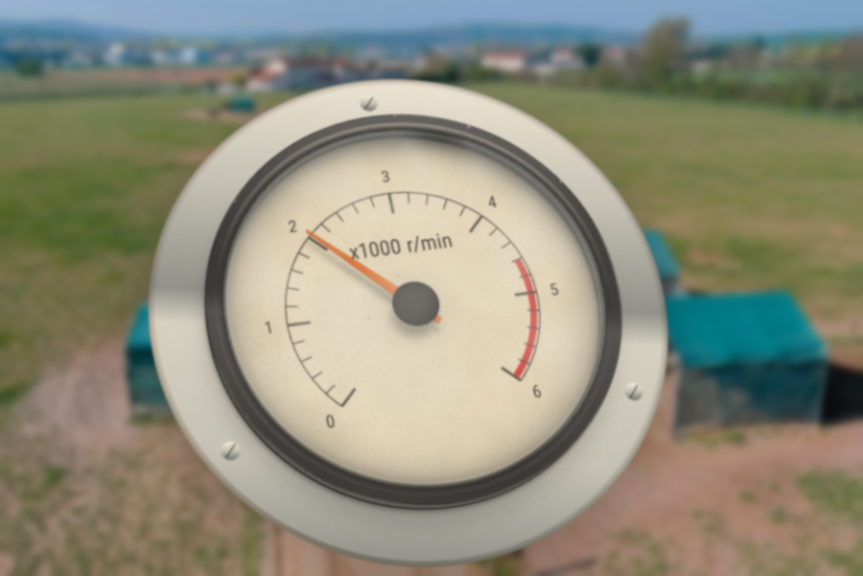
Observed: 2000 rpm
